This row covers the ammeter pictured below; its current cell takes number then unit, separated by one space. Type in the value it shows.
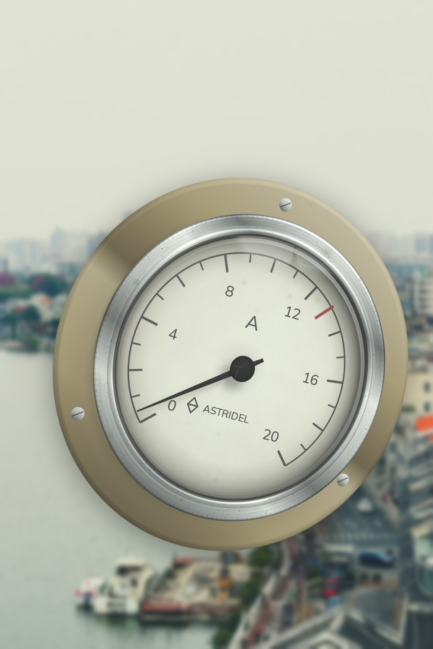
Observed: 0.5 A
